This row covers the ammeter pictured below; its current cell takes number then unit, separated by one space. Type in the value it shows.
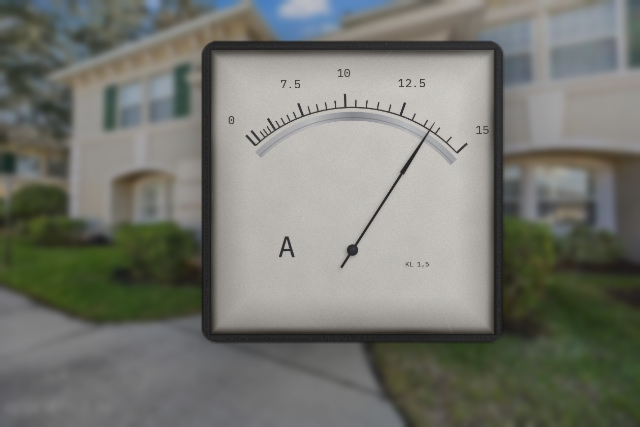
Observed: 13.75 A
